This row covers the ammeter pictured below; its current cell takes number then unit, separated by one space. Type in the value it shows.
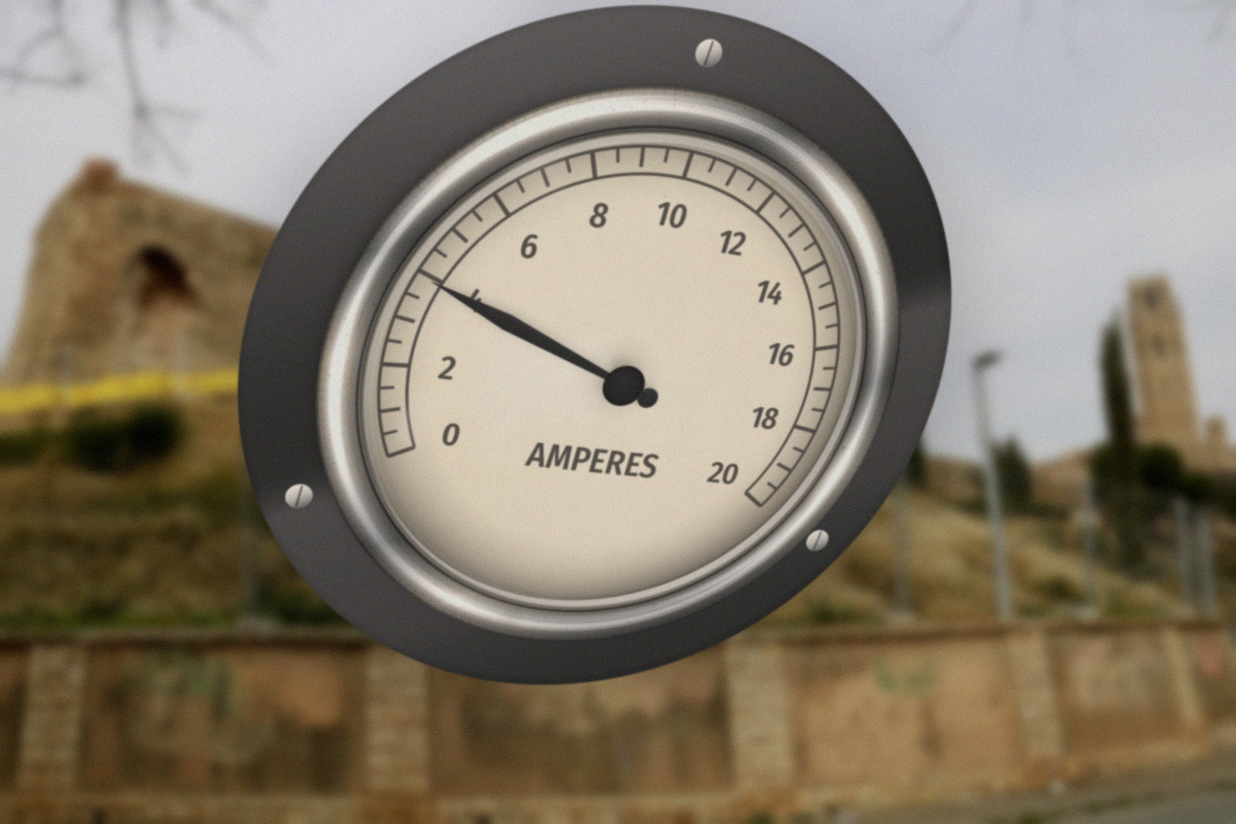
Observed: 4 A
